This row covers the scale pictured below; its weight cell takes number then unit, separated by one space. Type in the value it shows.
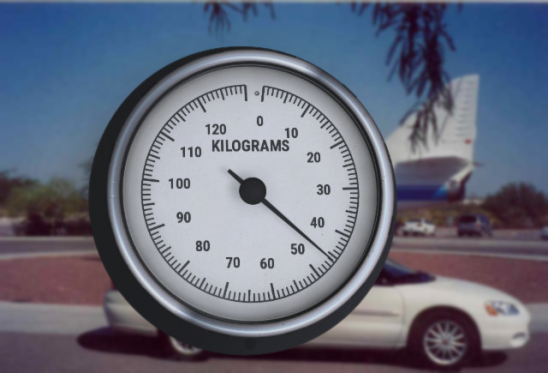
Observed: 46 kg
